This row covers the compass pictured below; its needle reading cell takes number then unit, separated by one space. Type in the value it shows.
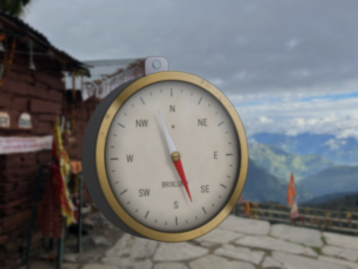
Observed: 160 °
